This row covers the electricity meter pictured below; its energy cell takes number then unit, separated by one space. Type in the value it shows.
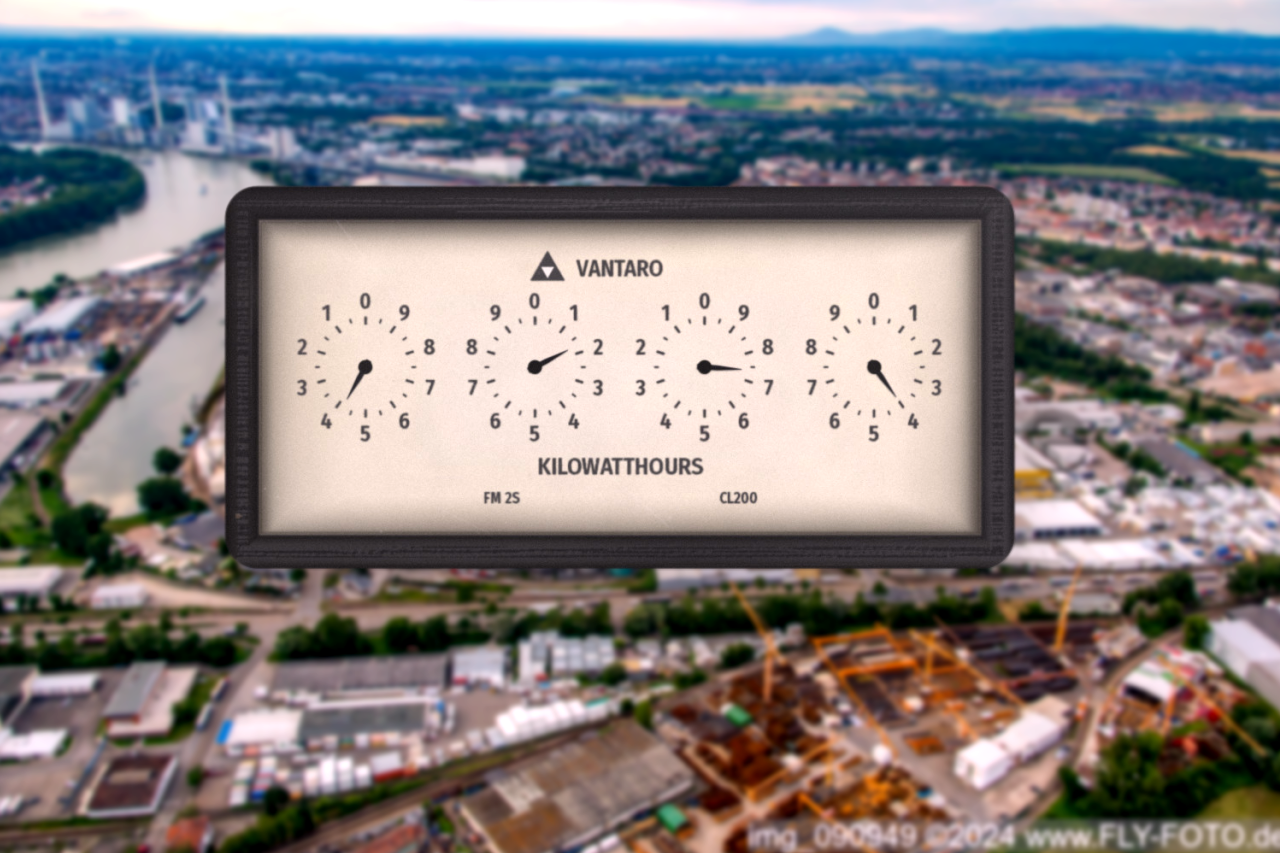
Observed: 4174 kWh
